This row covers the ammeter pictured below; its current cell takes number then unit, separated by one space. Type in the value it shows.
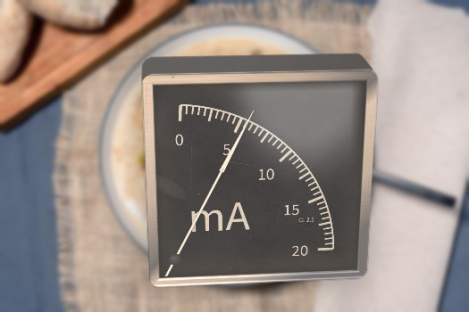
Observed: 5.5 mA
